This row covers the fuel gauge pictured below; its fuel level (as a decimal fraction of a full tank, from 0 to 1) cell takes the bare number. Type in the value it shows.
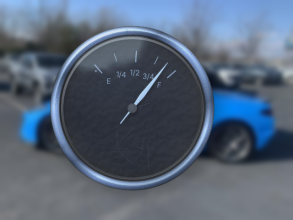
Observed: 0.875
